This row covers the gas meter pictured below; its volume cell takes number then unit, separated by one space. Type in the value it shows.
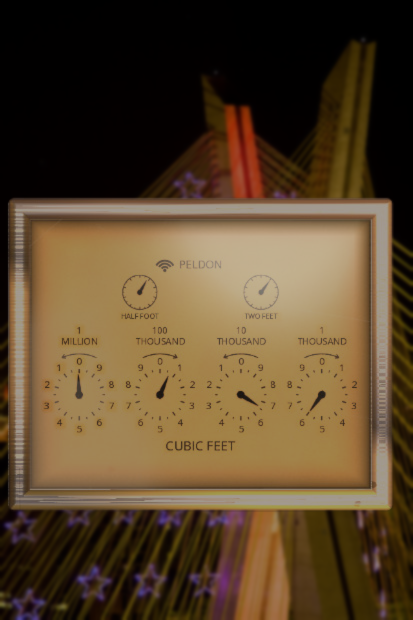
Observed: 6600 ft³
